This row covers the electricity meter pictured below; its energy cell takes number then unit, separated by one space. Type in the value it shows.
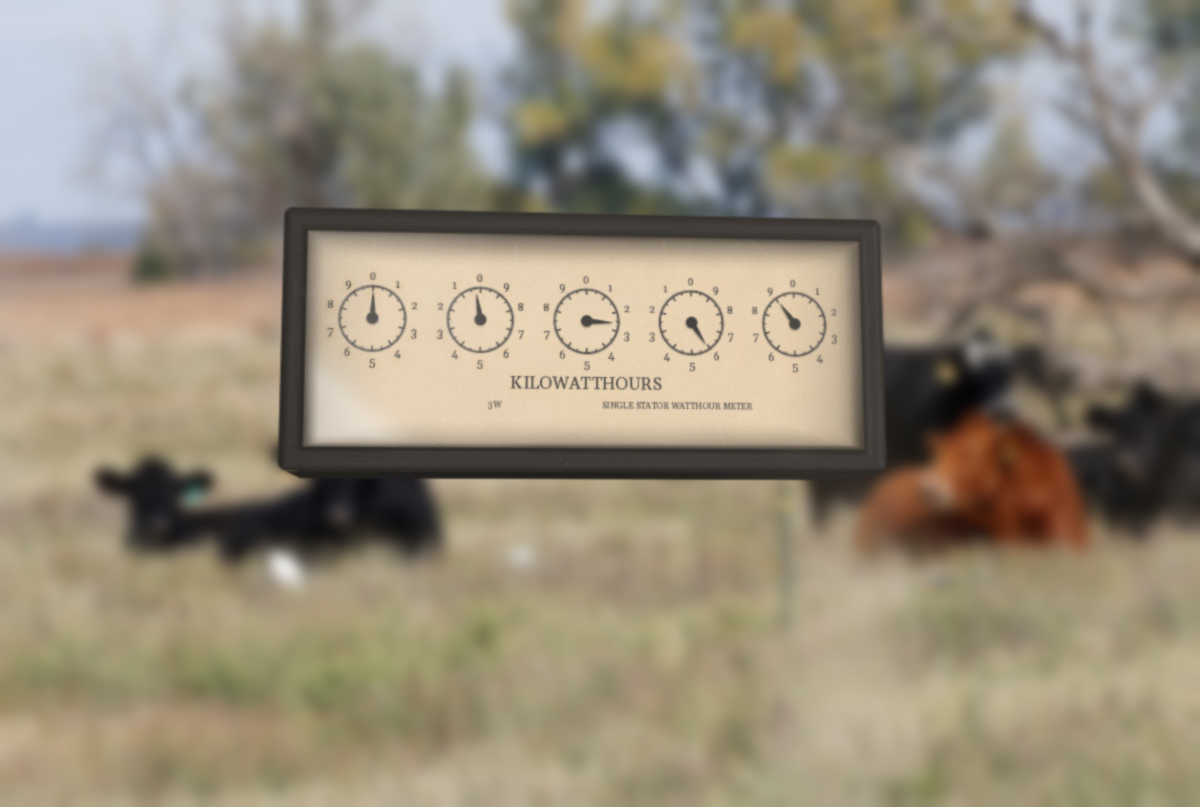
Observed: 259 kWh
